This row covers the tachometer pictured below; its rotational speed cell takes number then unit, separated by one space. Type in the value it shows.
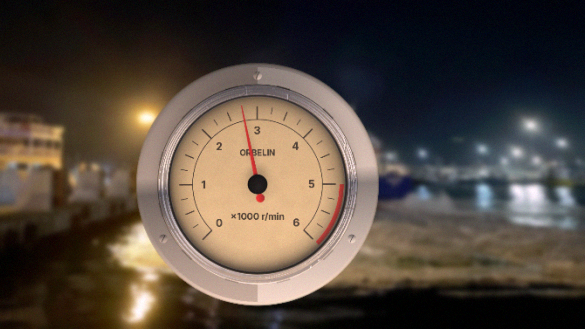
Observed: 2750 rpm
